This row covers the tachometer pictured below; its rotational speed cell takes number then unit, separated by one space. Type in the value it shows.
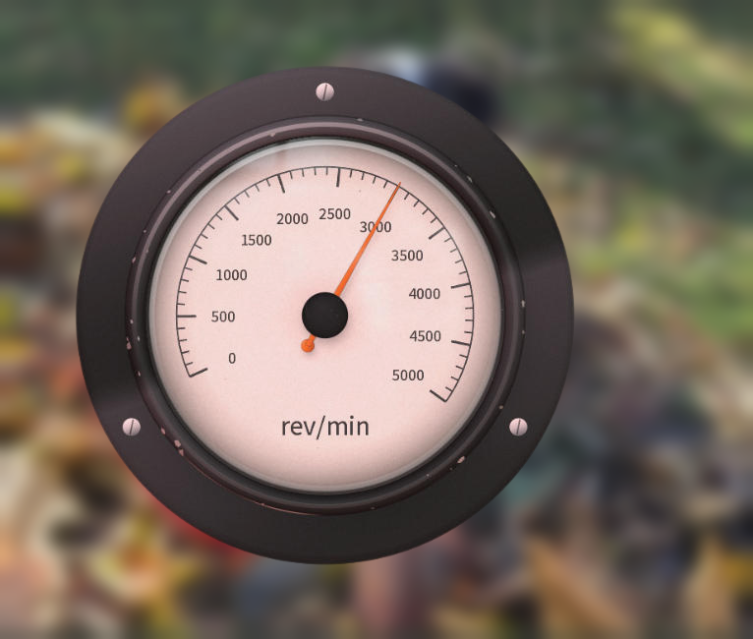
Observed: 3000 rpm
